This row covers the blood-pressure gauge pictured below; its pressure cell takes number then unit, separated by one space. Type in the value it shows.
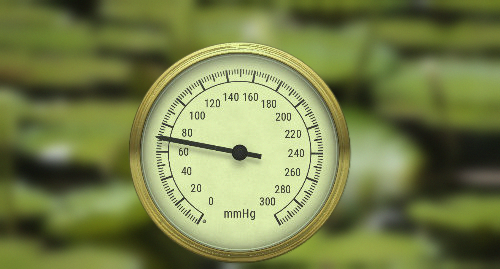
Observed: 70 mmHg
